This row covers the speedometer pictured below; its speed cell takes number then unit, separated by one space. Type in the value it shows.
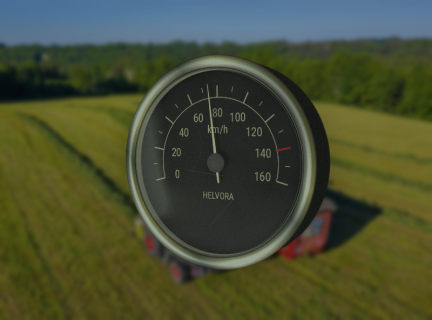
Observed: 75 km/h
